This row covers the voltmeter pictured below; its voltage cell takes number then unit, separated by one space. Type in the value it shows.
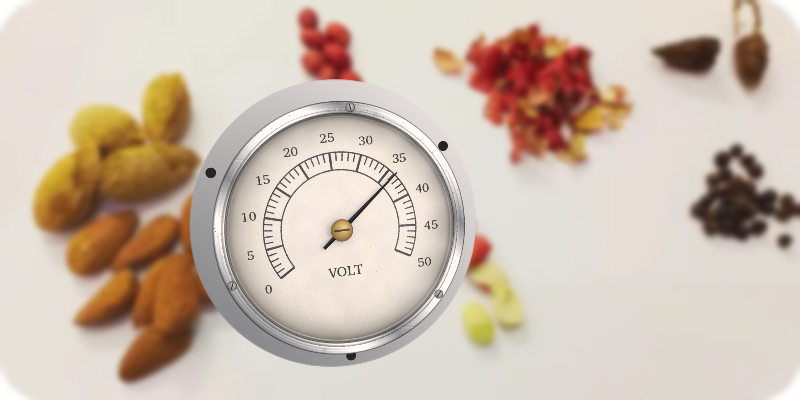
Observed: 36 V
